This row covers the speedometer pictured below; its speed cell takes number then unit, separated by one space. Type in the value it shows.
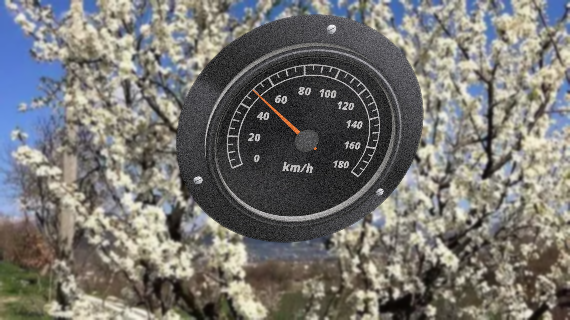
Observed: 50 km/h
